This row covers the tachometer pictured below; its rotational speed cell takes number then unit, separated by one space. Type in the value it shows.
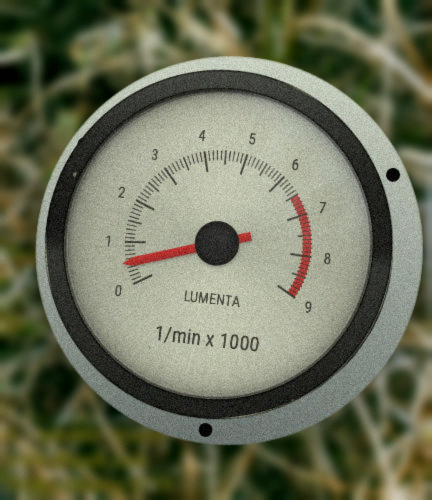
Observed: 500 rpm
